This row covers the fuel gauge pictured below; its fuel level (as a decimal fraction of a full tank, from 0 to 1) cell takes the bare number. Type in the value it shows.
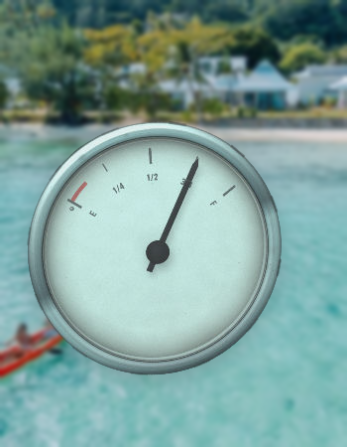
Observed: 0.75
